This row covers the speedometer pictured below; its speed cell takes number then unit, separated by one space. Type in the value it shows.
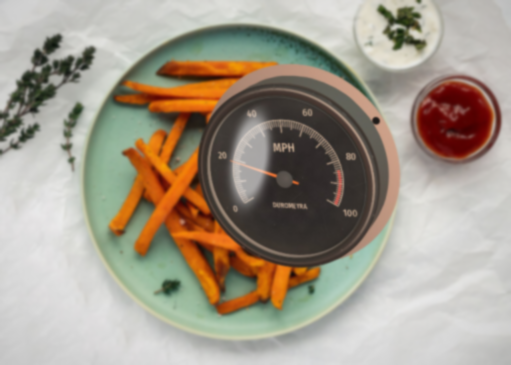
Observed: 20 mph
